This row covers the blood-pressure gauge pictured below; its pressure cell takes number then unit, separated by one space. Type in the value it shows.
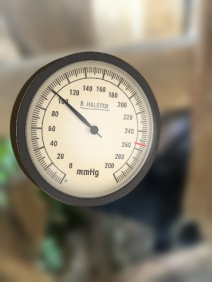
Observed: 100 mmHg
